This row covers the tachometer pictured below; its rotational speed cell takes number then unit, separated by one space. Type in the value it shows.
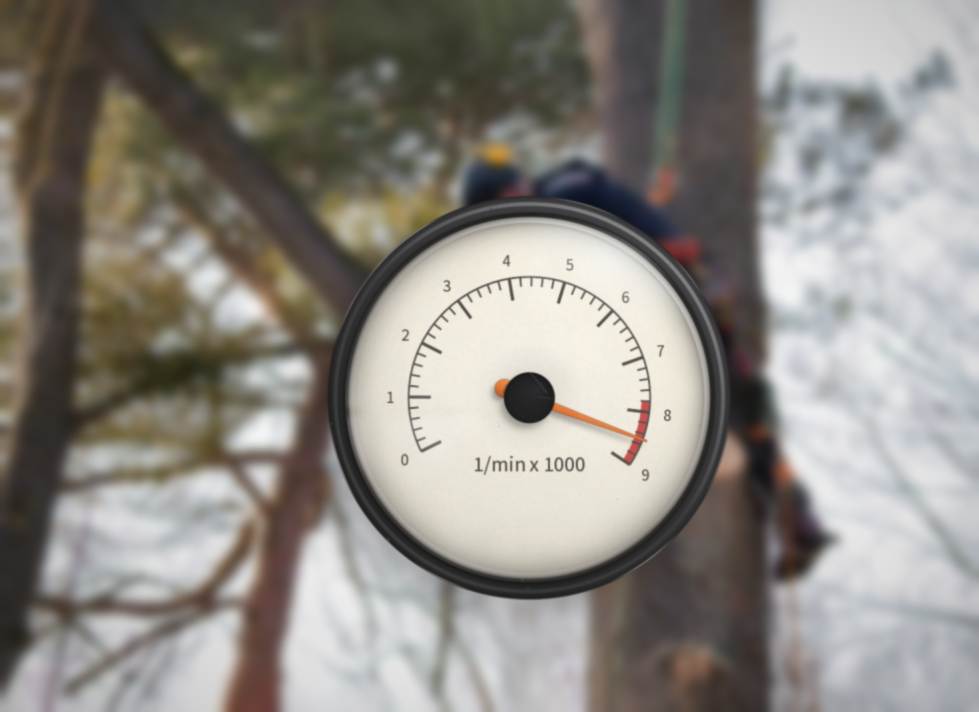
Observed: 8500 rpm
